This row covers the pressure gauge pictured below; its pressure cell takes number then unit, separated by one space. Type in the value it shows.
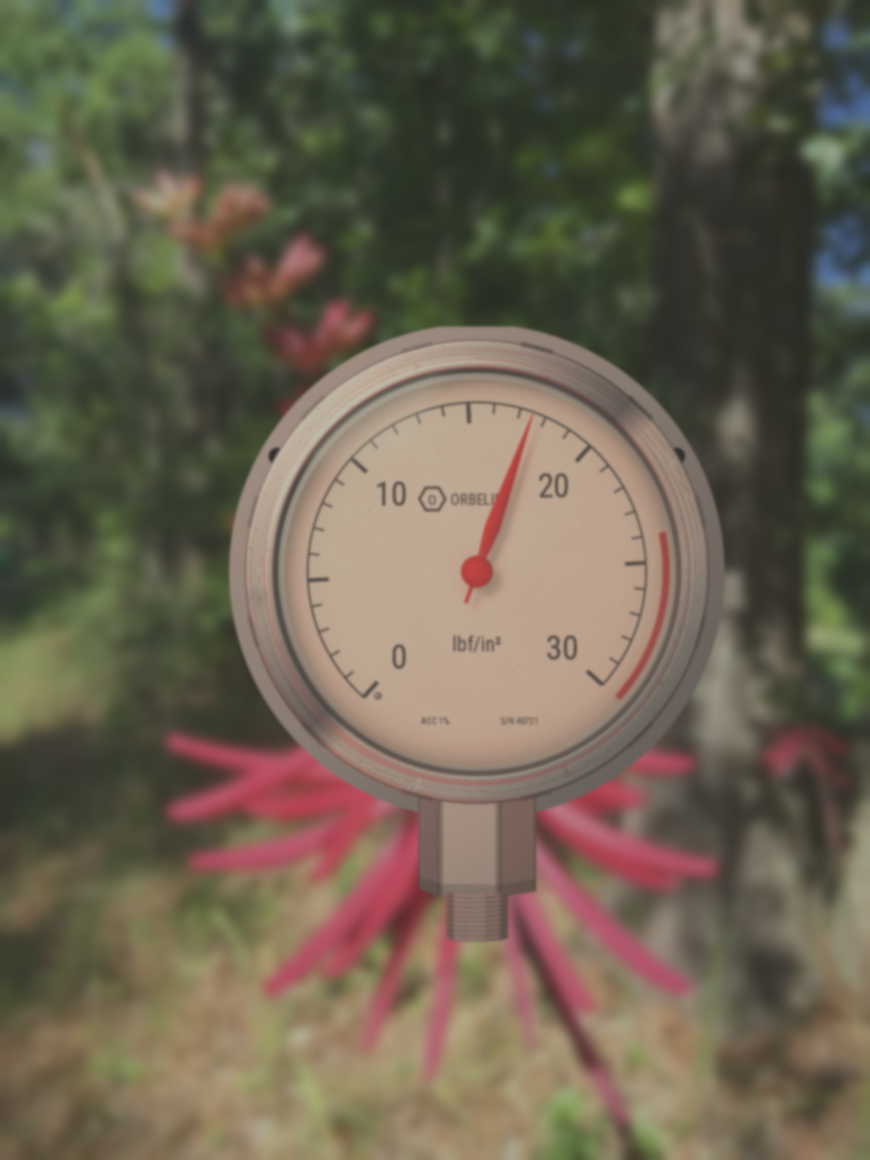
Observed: 17.5 psi
